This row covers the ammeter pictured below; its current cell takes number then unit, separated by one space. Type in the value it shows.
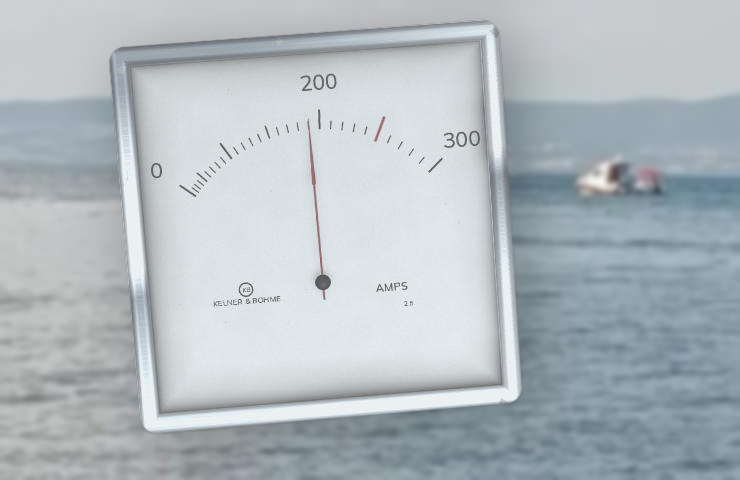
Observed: 190 A
